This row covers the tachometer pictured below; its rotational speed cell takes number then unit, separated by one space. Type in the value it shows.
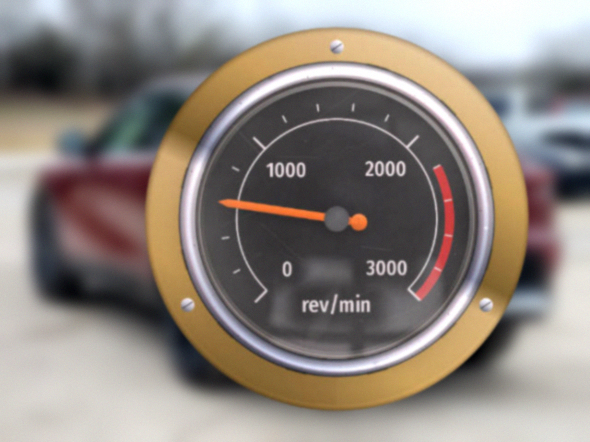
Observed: 600 rpm
